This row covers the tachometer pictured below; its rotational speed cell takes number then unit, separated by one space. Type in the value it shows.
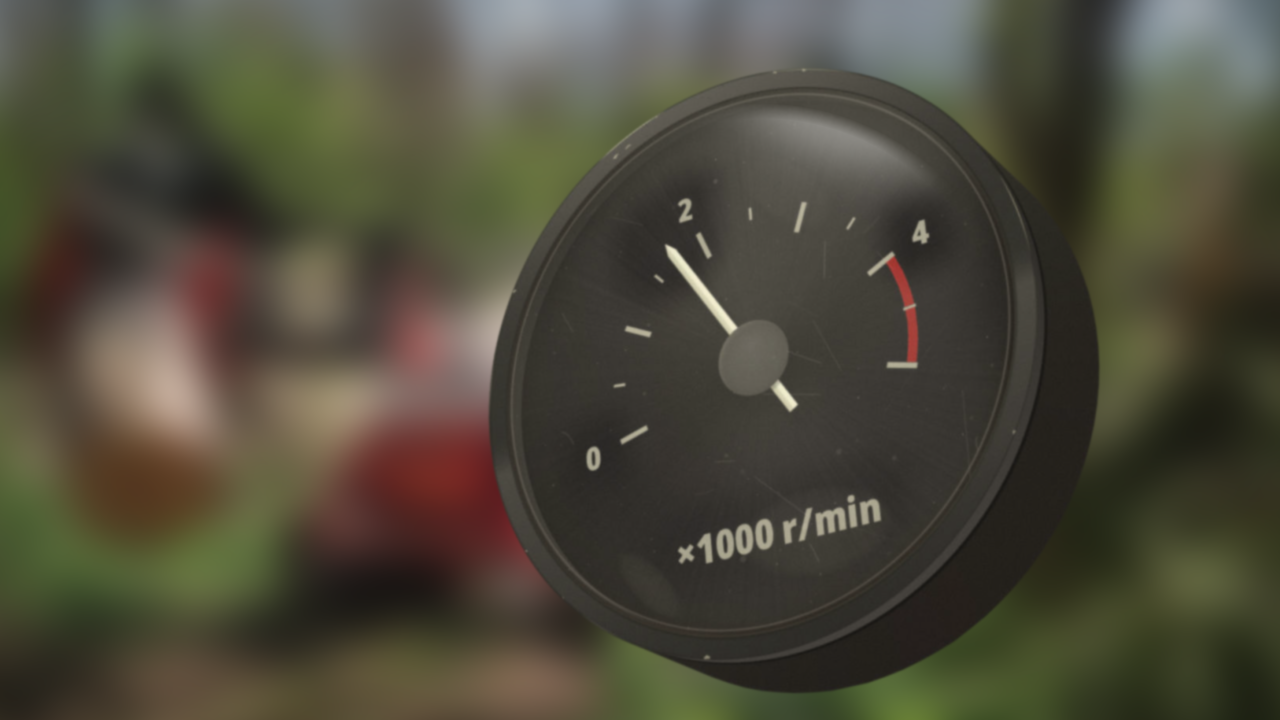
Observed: 1750 rpm
